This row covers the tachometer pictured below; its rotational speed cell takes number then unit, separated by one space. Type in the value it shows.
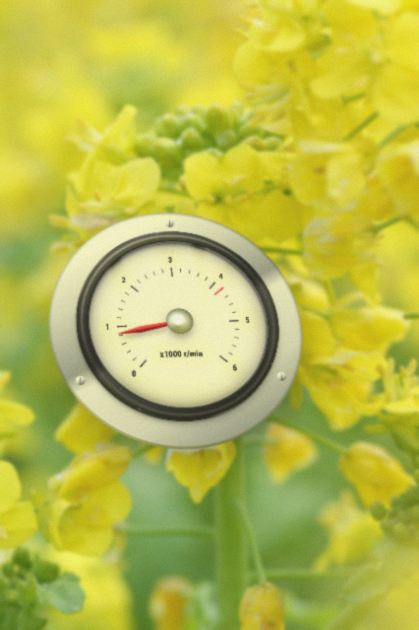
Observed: 800 rpm
